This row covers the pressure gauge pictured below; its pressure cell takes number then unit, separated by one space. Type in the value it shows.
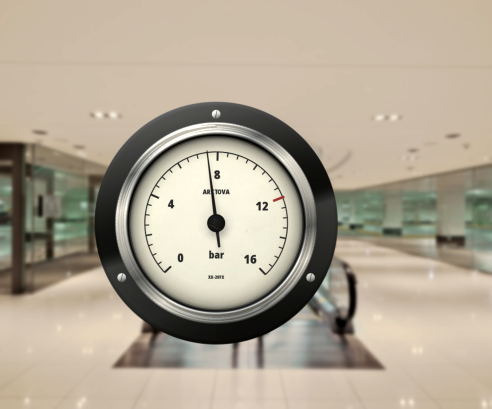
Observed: 7.5 bar
